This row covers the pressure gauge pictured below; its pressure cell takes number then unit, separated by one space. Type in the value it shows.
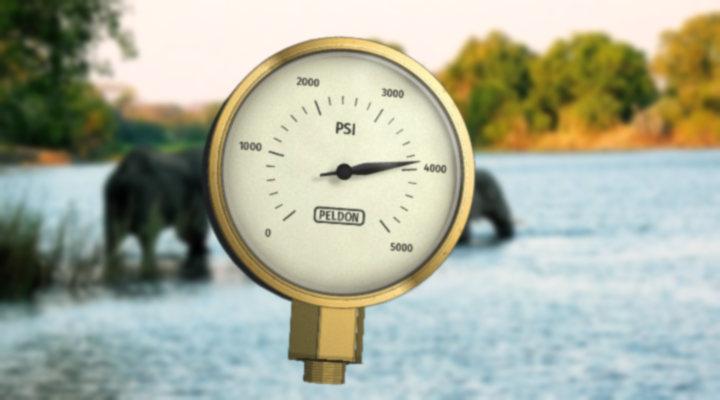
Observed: 3900 psi
